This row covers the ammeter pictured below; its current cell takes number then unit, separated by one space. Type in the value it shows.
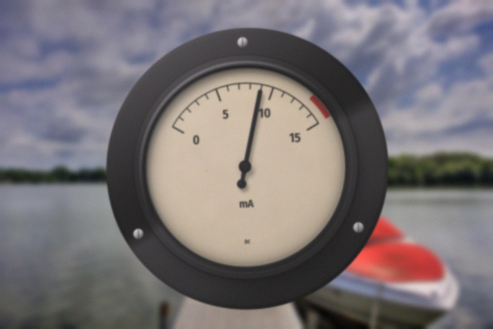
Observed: 9 mA
